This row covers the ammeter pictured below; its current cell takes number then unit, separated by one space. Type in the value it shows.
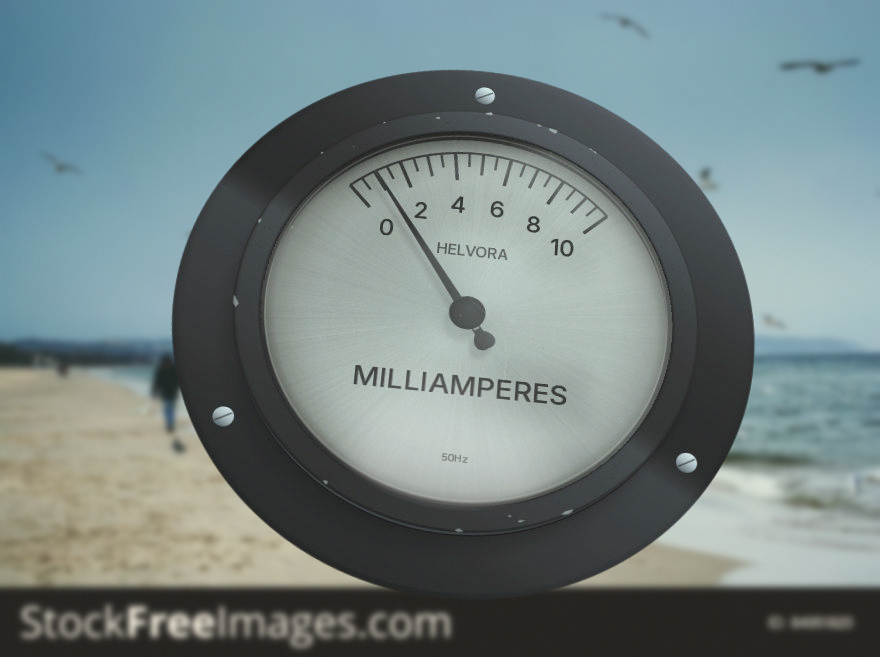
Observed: 1 mA
